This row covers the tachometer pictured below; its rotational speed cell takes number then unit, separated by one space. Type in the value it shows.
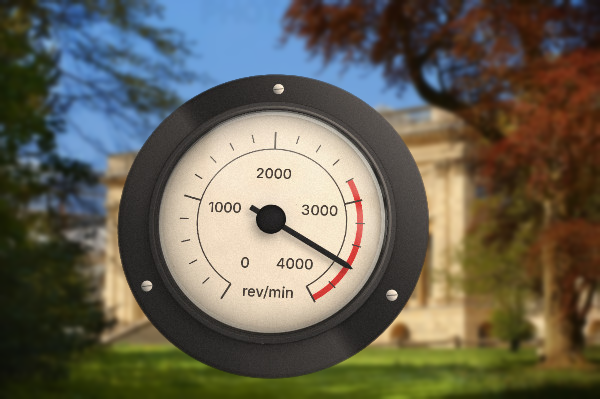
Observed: 3600 rpm
